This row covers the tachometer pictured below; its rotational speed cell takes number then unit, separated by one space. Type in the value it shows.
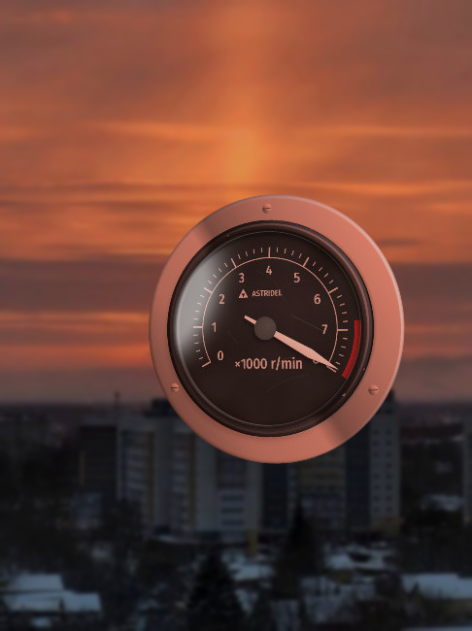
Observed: 7900 rpm
